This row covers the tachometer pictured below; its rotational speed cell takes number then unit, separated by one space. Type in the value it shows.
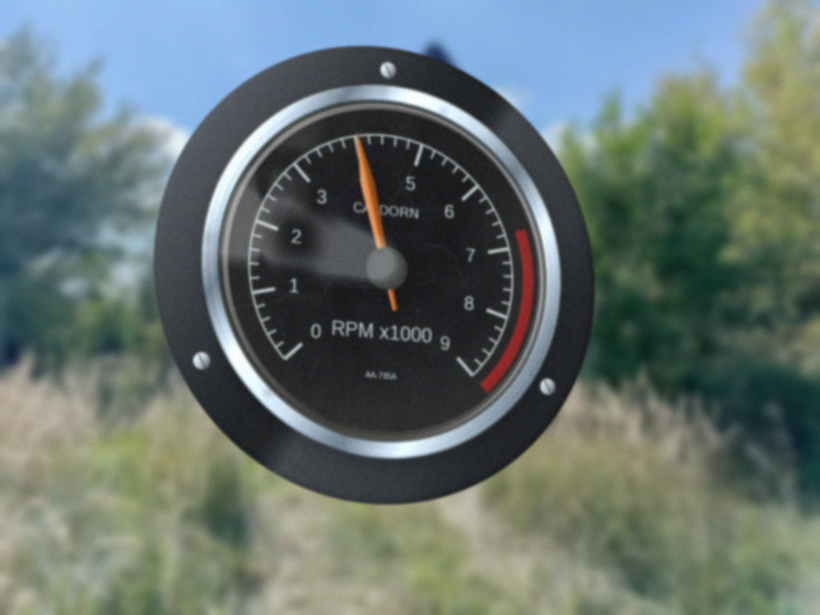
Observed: 4000 rpm
